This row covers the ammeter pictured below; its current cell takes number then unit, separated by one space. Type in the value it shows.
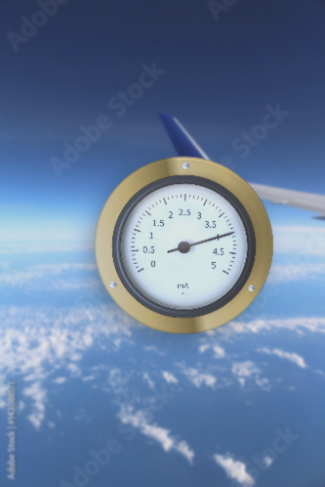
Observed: 4 mA
